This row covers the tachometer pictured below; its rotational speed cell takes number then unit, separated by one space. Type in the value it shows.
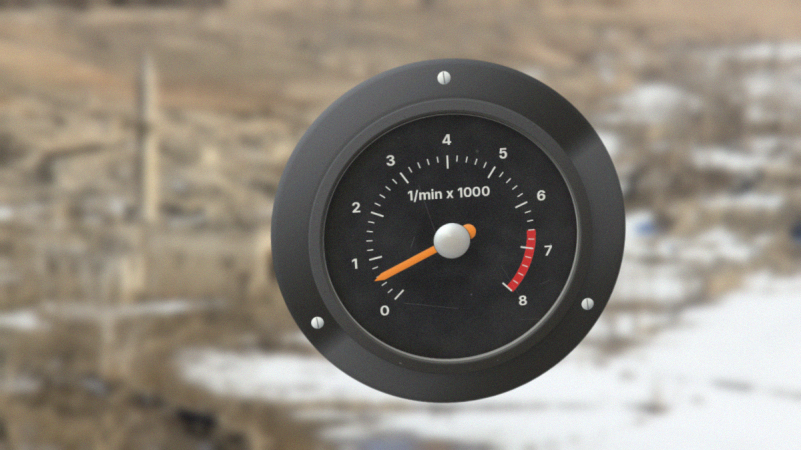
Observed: 600 rpm
